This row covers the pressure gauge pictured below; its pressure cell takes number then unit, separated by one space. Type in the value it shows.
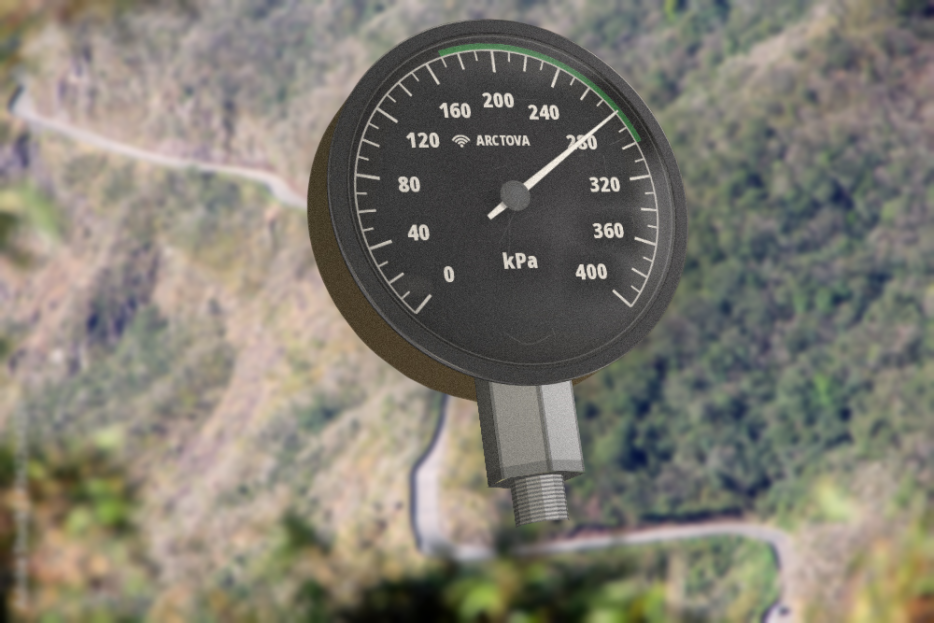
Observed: 280 kPa
